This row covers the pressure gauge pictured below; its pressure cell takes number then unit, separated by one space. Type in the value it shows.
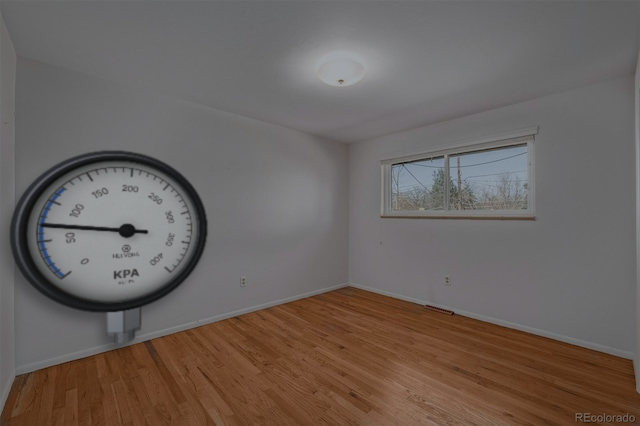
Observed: 70 kPa
